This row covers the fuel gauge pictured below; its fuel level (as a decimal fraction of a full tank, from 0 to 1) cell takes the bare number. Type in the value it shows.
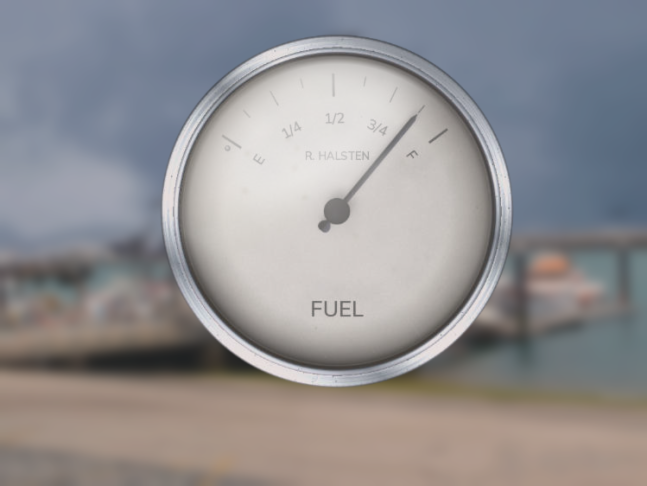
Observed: 0.875
